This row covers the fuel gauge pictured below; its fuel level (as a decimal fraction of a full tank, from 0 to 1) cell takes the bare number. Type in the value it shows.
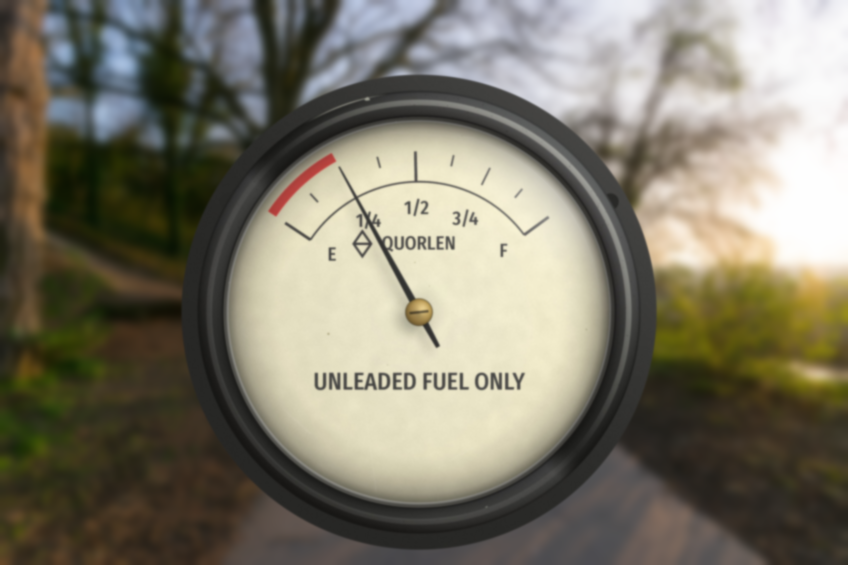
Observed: 0.25
